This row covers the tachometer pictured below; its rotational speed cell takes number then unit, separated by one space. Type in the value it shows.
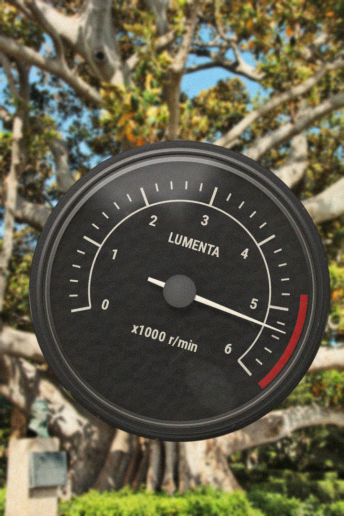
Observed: 5300 rpm
